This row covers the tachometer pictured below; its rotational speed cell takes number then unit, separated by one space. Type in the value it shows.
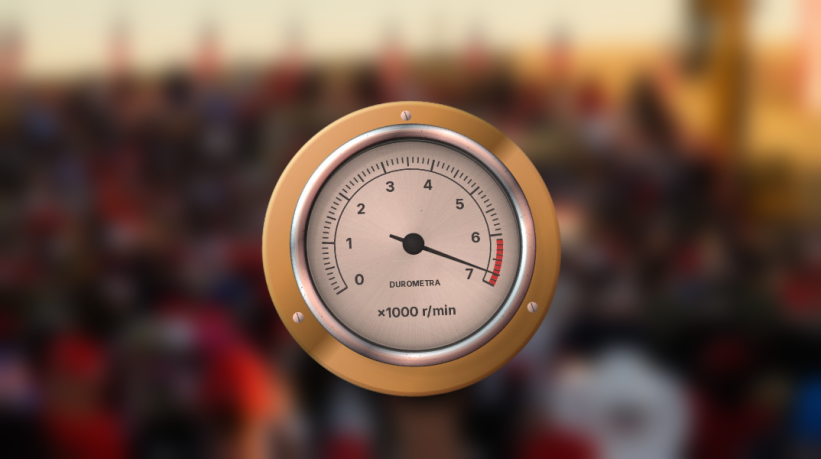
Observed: 6800 rpm
